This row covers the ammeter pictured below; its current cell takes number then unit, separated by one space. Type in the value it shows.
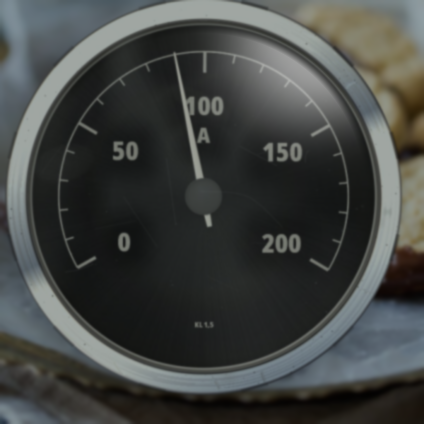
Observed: 90 A
